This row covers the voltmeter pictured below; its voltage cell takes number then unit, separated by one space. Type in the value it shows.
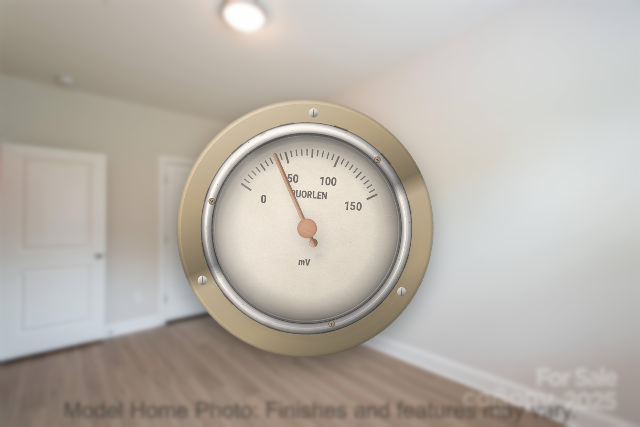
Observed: 40 mV
